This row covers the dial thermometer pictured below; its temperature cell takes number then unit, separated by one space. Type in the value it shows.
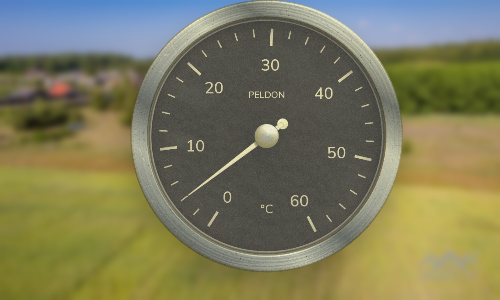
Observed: 4 °C
